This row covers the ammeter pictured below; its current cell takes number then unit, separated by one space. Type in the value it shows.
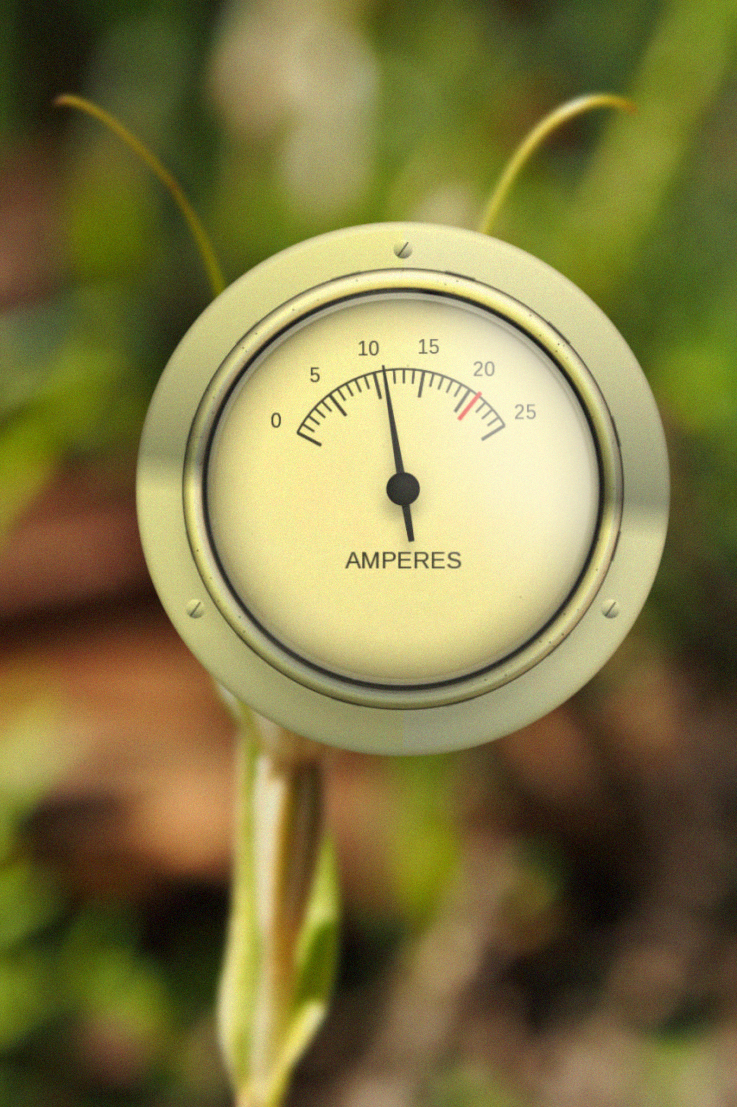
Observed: 11 A
